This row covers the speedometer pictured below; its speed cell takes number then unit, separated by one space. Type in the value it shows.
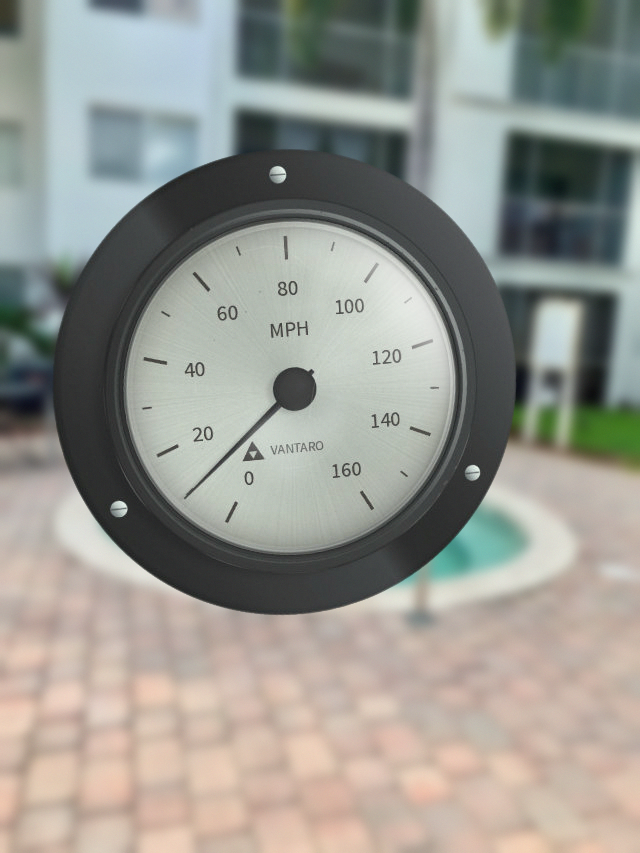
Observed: 10 mph
